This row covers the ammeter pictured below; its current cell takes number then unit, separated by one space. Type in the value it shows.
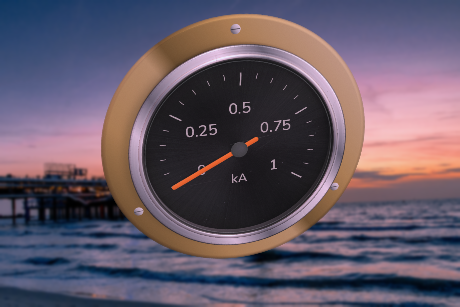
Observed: 0 kA
